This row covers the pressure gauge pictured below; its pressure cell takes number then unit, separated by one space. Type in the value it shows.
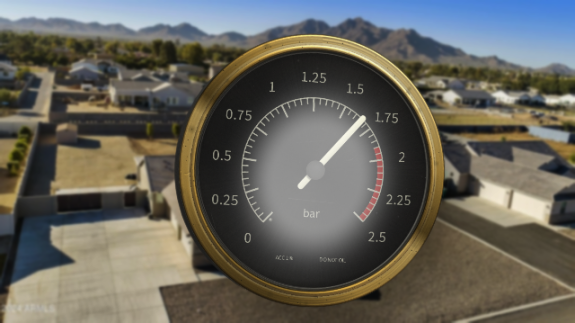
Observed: 1.65 bar
